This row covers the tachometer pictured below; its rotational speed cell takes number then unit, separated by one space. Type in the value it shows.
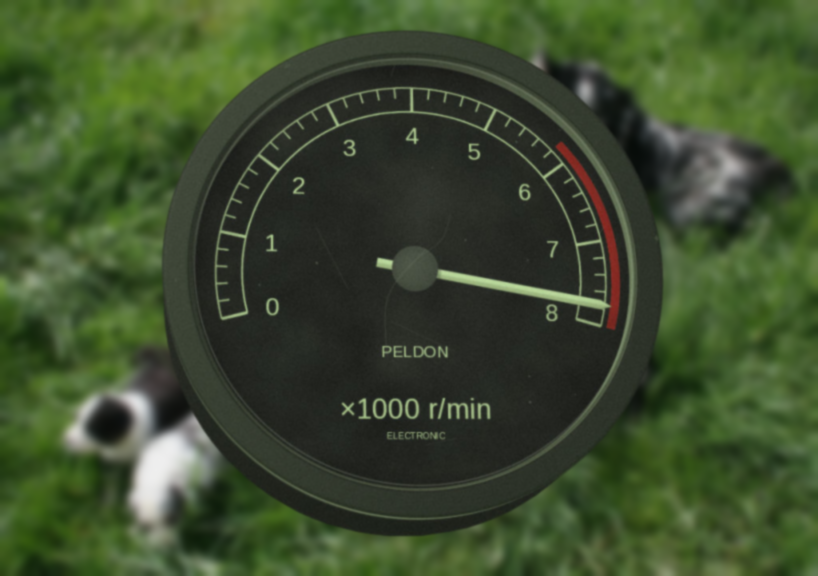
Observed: 7800 rpm
